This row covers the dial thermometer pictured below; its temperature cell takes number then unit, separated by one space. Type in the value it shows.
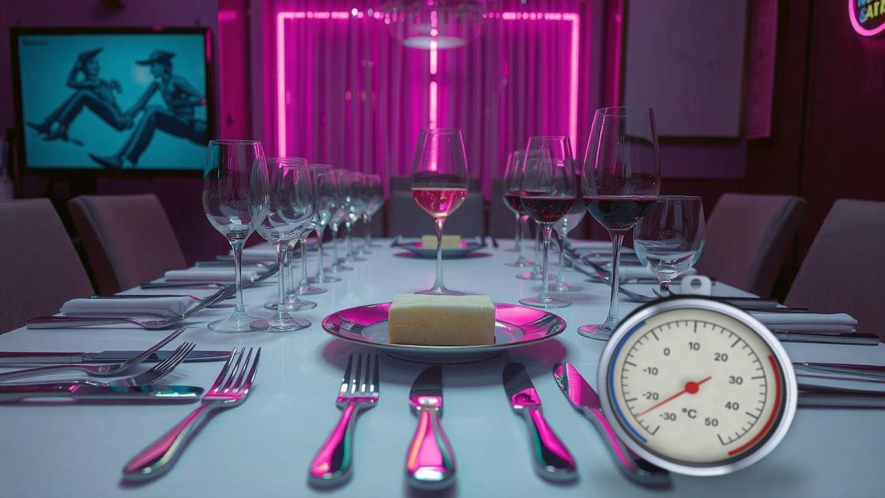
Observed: -24 °C
